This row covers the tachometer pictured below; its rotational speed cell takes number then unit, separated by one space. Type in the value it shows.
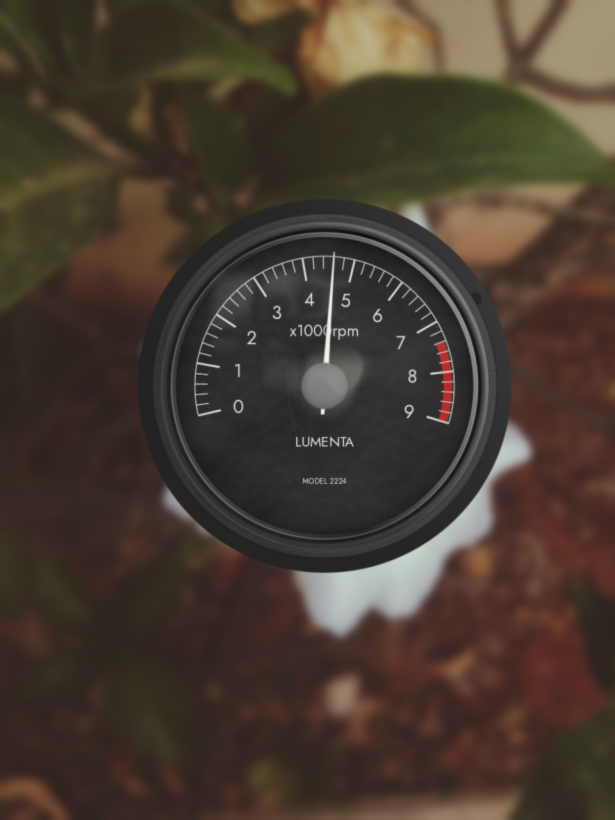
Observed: 4600 rpm
